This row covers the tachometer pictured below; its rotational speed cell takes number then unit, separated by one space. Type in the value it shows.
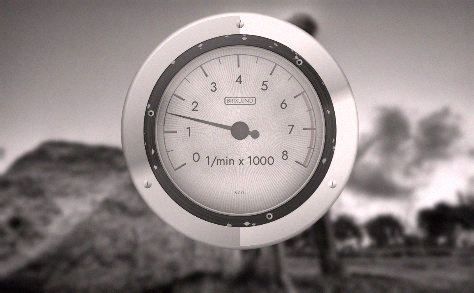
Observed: 1500 rpm
